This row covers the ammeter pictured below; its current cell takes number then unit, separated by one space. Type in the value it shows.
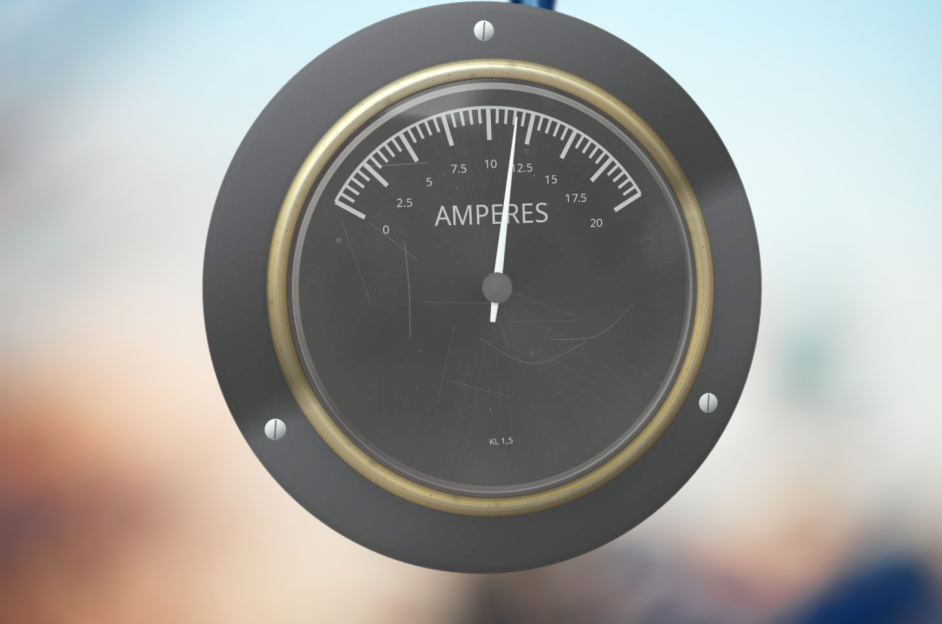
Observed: 11.5 A
